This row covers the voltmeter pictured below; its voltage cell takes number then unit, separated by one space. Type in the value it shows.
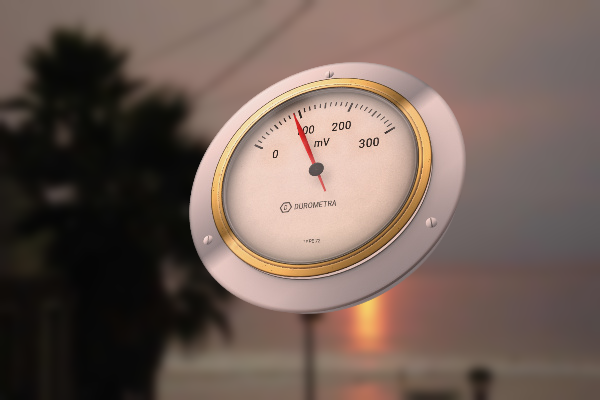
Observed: 90 mV
